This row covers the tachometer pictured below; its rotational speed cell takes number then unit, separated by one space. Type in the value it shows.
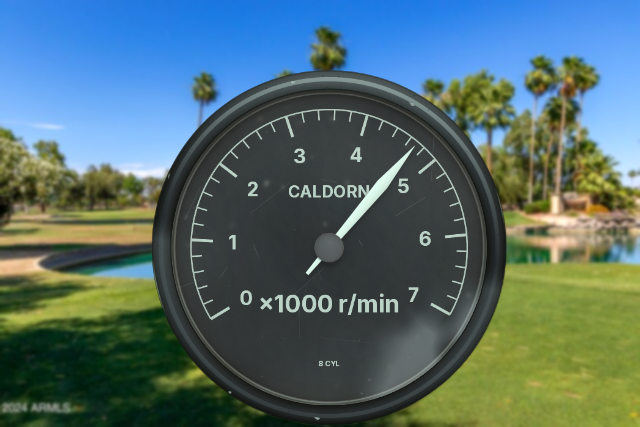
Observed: 4700 rpm
